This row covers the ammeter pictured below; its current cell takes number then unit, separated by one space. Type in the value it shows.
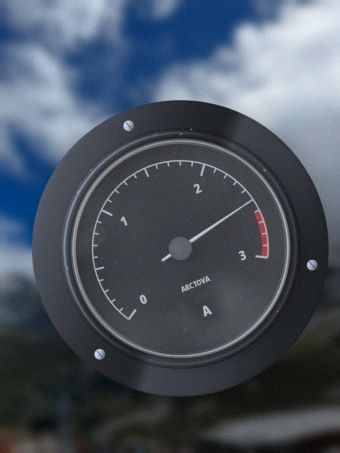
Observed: 2.5 A
